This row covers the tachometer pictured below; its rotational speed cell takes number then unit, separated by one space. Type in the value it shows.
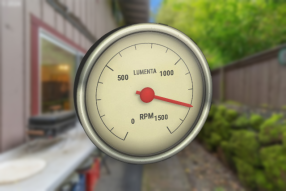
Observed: 1300 rpm
